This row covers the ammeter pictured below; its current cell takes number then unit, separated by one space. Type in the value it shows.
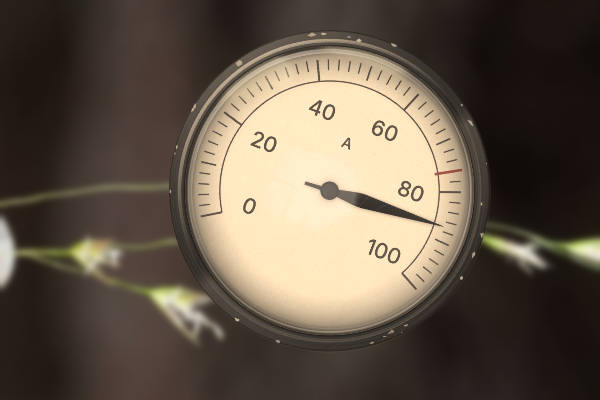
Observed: 87 A
